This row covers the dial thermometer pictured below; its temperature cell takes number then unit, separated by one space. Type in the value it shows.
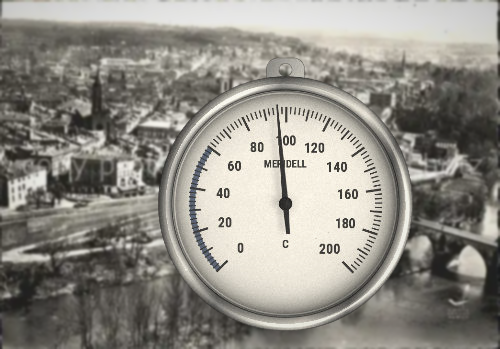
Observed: 96 °C
